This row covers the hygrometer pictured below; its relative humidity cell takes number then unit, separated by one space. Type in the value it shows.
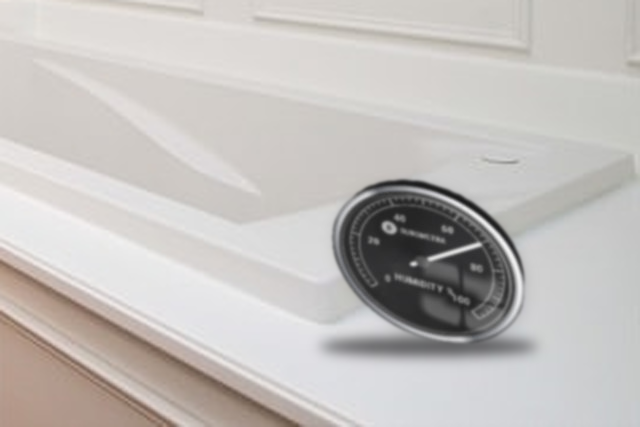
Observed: 70 %
